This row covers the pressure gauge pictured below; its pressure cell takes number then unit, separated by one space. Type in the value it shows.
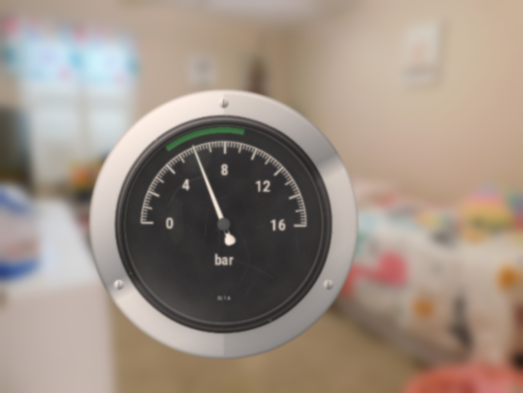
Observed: 6 bar
